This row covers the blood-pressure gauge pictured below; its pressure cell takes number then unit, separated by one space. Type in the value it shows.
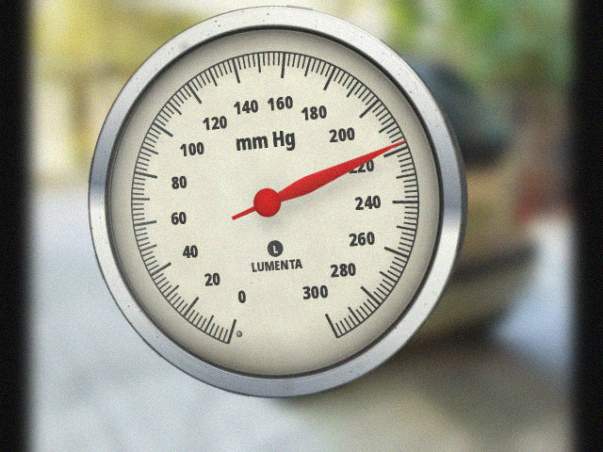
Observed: 218 mmHg
